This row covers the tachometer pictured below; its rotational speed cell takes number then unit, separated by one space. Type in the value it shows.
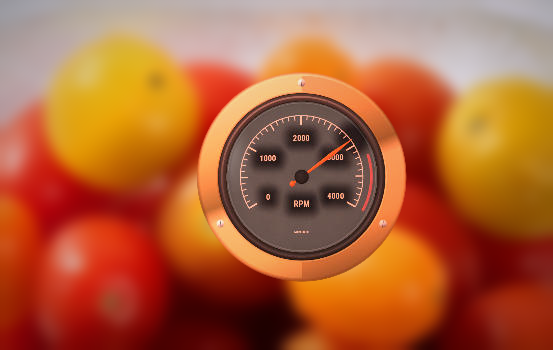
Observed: 2900 rpm
